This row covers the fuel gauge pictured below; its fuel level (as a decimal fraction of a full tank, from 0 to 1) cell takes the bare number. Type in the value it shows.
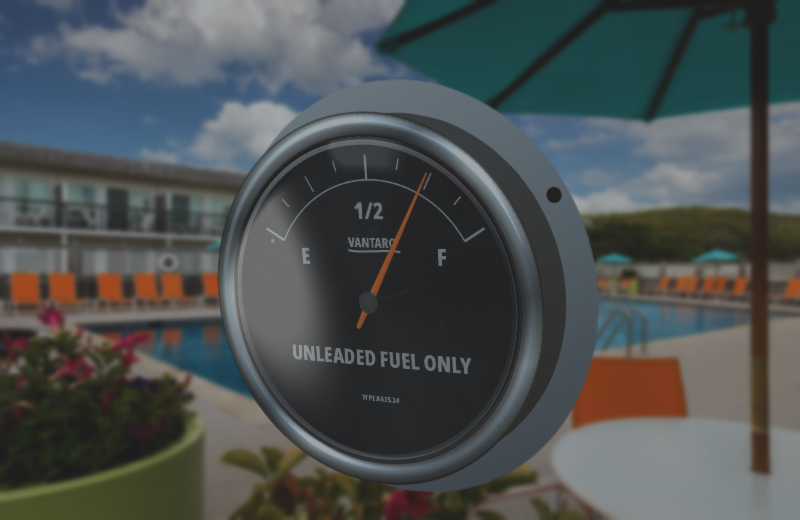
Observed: 0.75
